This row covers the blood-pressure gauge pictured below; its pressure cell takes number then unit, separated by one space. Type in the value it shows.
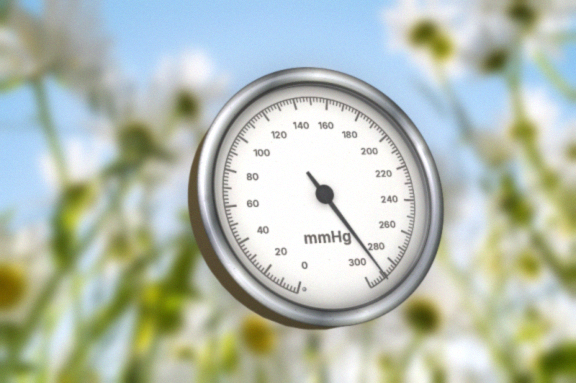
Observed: 290 mmHg
